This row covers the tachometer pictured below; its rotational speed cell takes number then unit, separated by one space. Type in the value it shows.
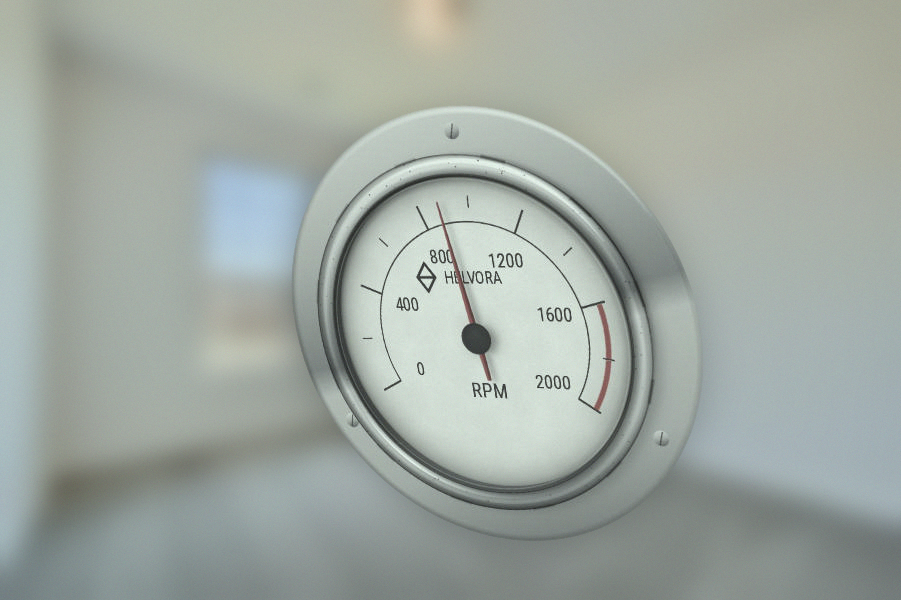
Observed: 900 rpm
